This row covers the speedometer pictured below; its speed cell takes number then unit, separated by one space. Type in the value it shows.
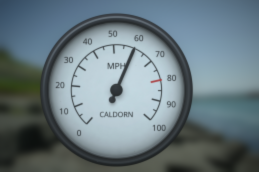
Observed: 60 mph
